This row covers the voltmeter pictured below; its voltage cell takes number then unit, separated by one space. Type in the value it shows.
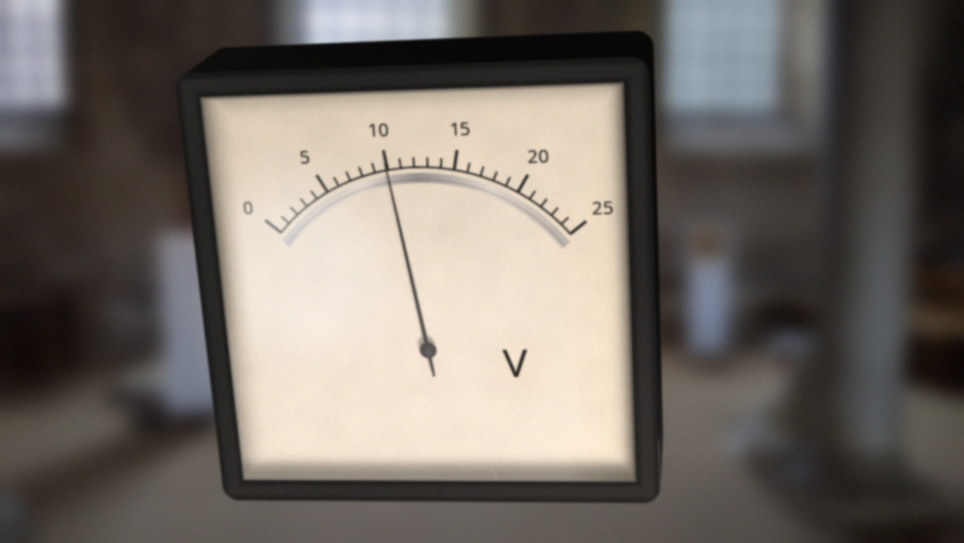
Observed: 10 V
